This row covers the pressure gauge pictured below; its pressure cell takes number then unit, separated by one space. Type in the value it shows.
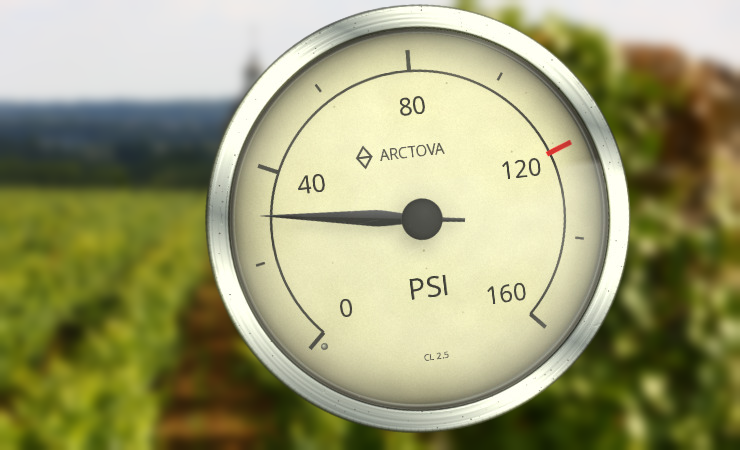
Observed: 30 psi
